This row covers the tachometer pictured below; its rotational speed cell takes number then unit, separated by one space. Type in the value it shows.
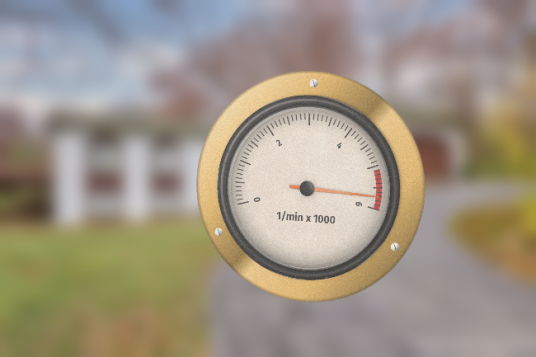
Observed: 5700 rpm
